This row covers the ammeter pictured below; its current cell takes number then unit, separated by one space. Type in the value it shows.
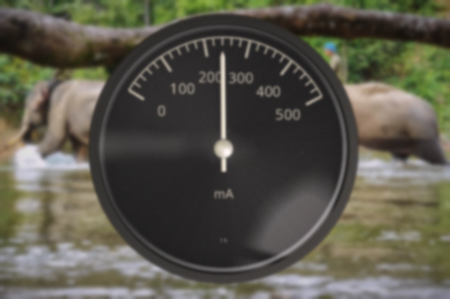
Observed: 240 mA
